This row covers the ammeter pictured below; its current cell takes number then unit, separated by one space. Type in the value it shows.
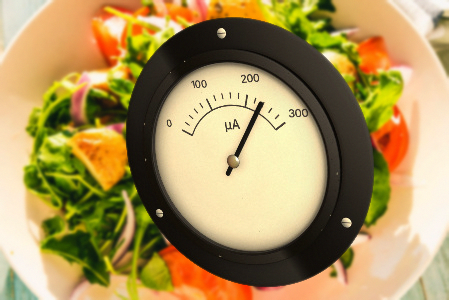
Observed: 240 µA
